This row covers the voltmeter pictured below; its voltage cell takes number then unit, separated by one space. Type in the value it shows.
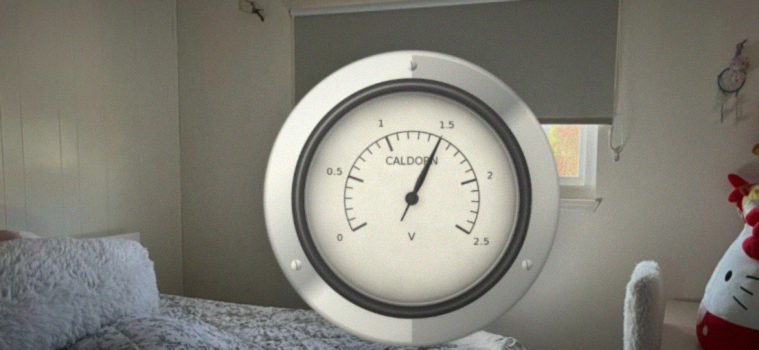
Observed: 1.5 V
